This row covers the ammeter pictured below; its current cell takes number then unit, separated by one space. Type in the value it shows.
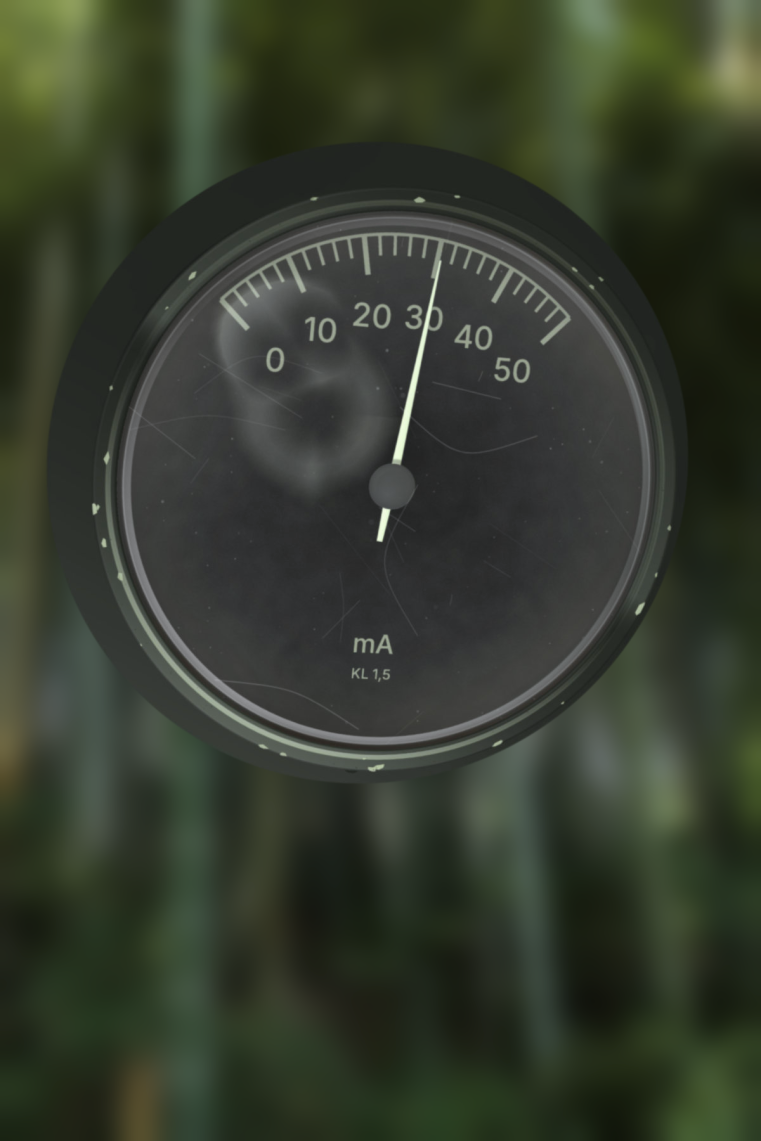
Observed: 30 mA
